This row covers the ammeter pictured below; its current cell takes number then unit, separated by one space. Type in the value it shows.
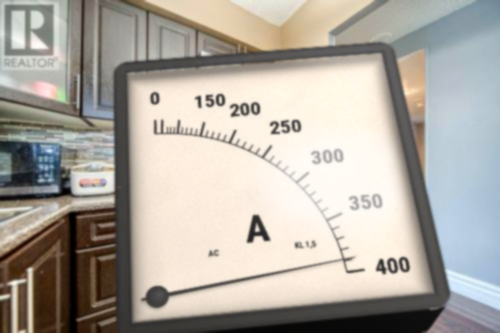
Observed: 390 A
